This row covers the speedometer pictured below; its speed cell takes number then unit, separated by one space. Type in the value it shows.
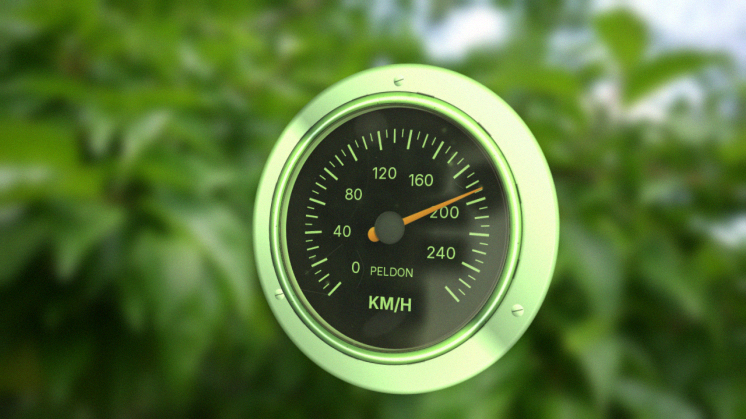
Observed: 195 km/h
